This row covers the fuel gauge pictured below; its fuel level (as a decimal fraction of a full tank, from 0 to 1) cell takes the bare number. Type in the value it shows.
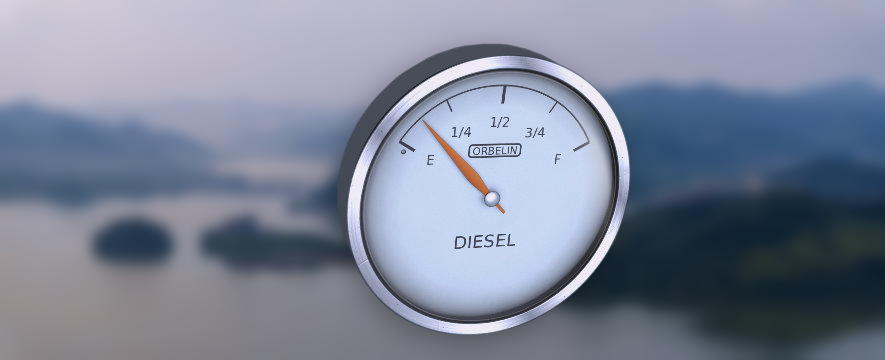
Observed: 0.125
